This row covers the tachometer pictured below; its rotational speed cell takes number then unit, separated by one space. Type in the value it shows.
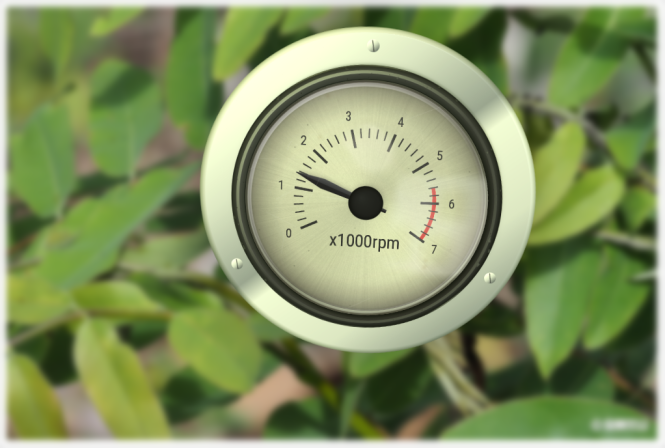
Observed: 1400 rpm
